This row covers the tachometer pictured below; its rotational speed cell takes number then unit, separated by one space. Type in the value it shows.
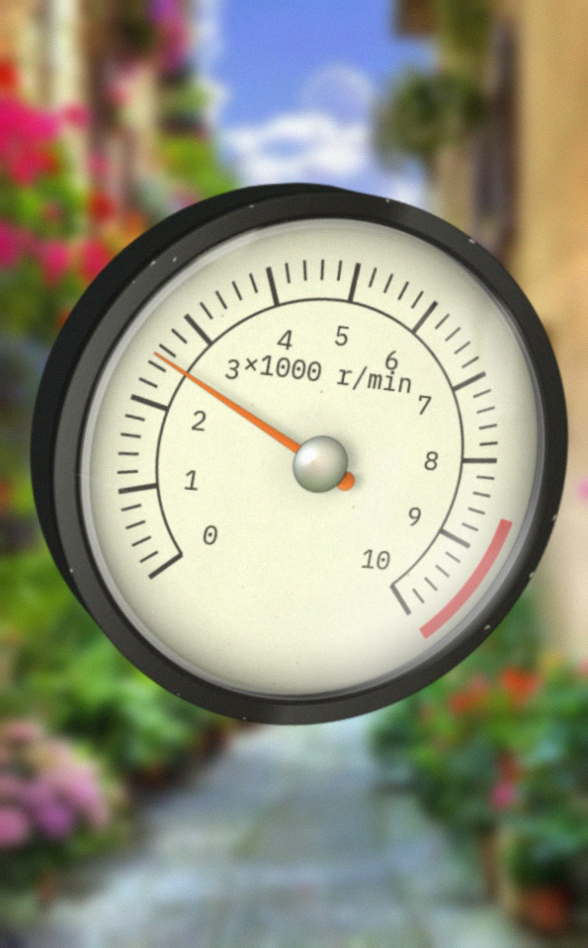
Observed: 2500 rpm
